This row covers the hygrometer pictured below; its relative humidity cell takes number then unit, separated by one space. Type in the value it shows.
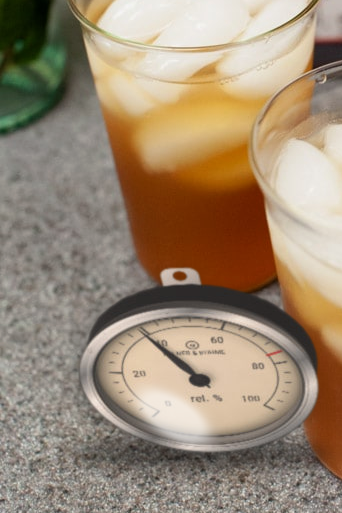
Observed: 40 %
